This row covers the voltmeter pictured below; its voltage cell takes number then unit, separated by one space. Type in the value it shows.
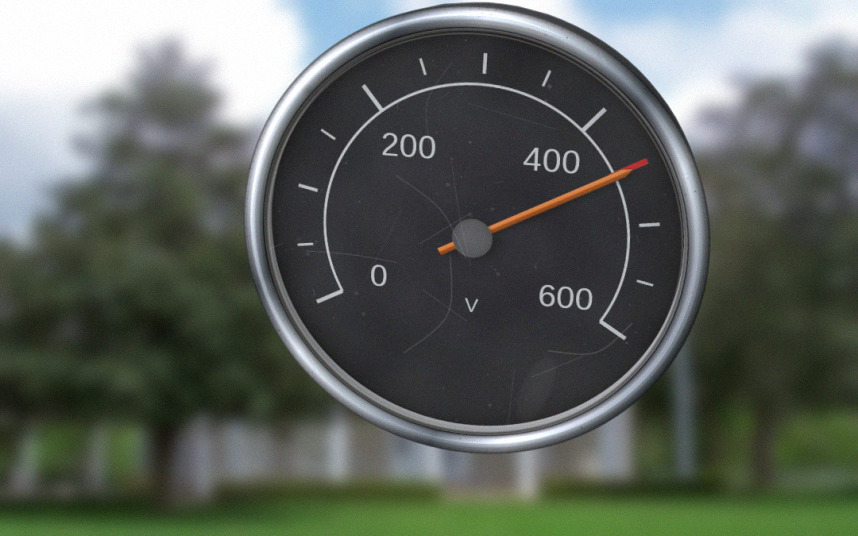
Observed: 450 V
